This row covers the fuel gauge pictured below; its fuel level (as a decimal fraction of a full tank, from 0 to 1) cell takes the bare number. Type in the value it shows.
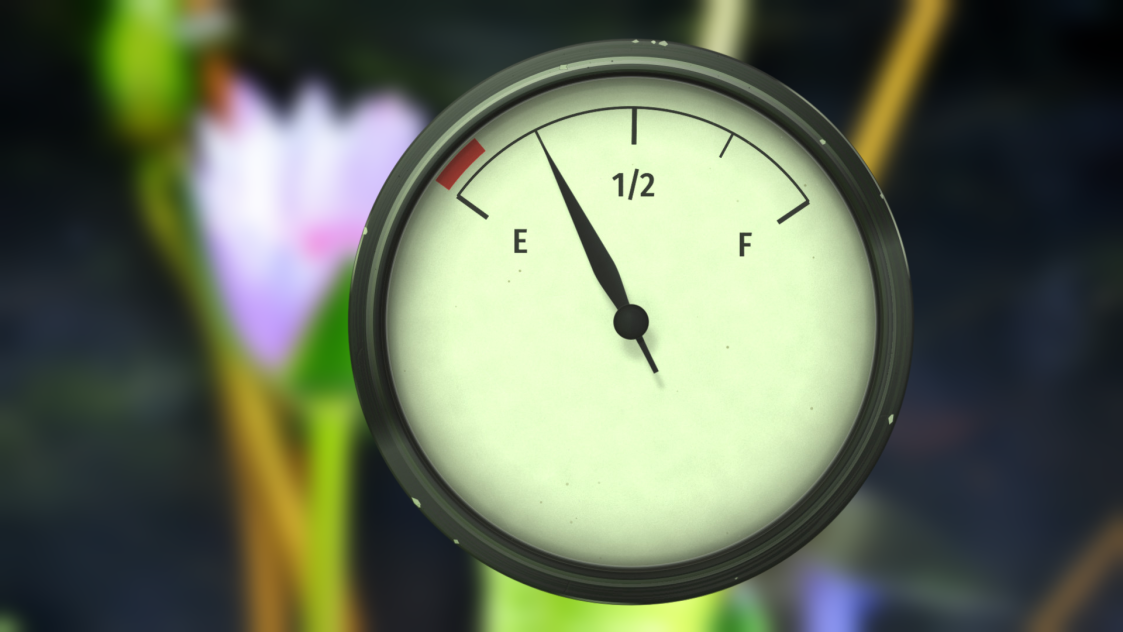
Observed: 0.25
